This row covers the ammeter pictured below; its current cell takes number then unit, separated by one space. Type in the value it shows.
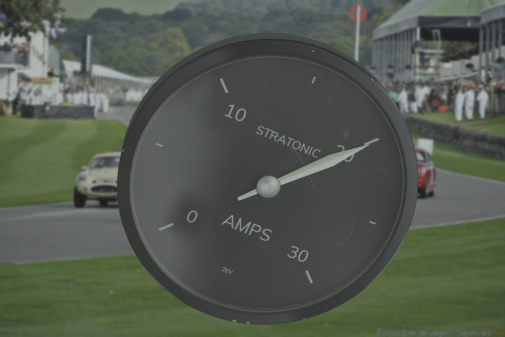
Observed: 20 A
